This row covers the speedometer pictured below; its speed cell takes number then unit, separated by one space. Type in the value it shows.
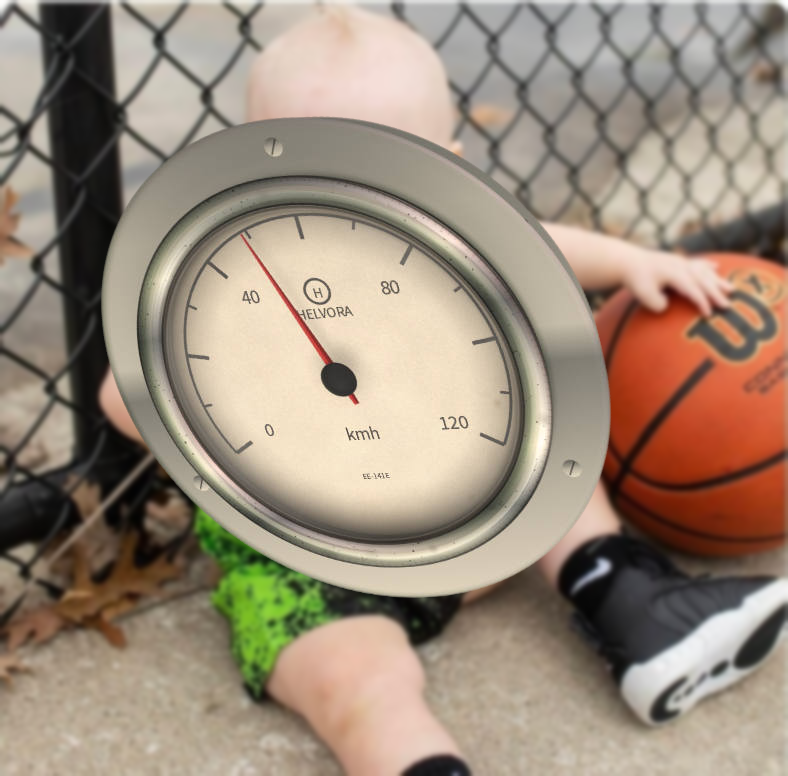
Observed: 50 km/h
